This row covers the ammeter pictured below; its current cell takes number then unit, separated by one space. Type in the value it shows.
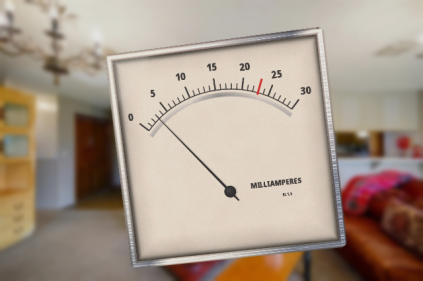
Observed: 3 mA
